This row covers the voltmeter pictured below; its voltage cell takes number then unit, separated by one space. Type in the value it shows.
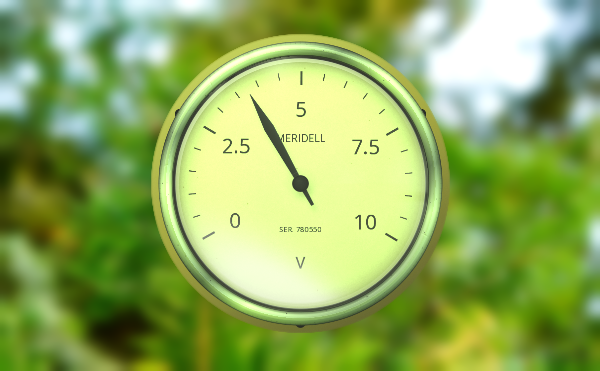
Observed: 3.75 V
